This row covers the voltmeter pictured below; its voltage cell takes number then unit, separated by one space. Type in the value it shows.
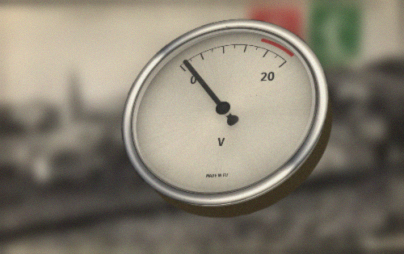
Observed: 1 V
